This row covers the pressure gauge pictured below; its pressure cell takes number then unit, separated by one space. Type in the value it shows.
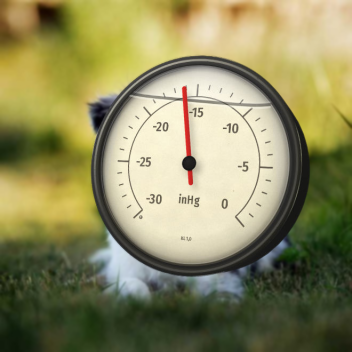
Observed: -16 inHg
